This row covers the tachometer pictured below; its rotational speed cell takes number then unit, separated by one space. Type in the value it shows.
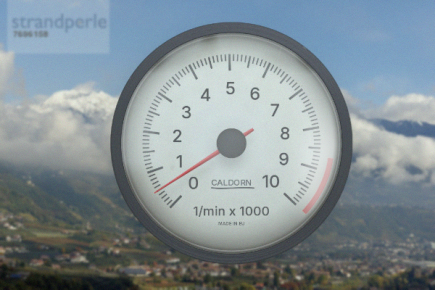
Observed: 500 rpm
